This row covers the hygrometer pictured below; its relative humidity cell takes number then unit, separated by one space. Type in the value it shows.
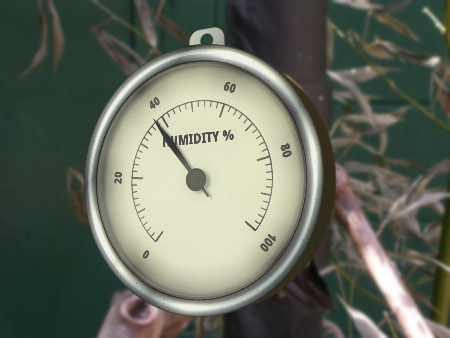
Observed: 38 %
